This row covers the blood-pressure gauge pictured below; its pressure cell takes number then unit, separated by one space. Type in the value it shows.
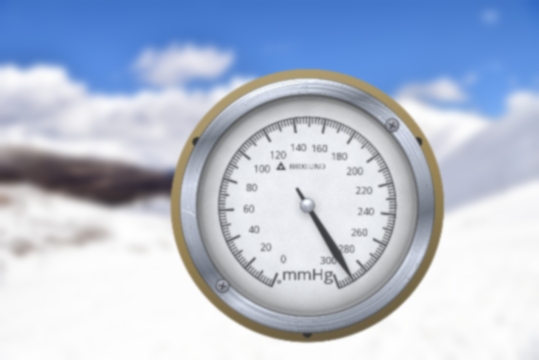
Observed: 290 mmHg
